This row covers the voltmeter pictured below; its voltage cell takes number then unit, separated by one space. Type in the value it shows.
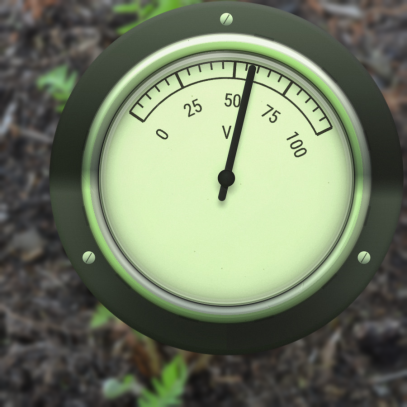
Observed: 57.5 V
